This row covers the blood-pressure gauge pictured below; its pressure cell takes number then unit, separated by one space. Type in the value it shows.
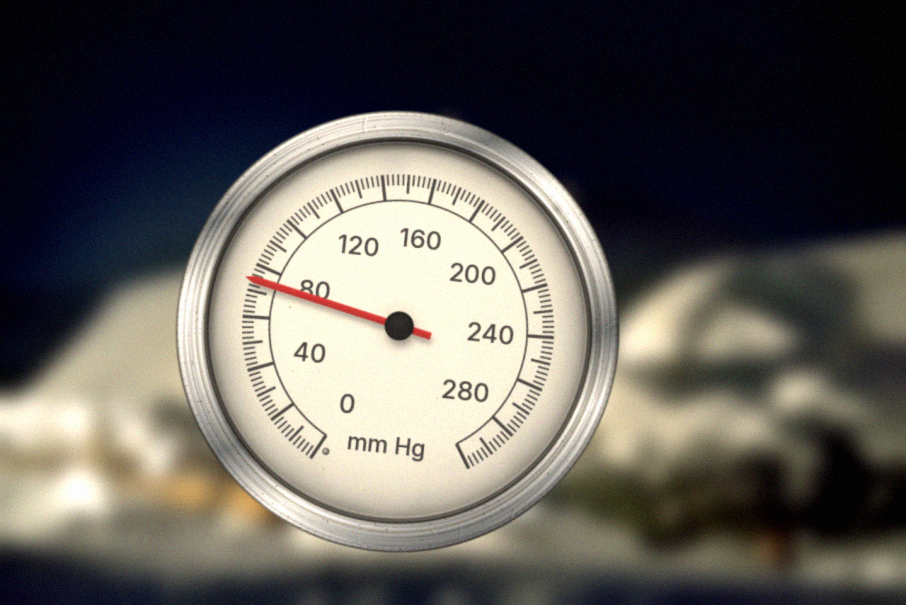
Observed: 74 mmHg
